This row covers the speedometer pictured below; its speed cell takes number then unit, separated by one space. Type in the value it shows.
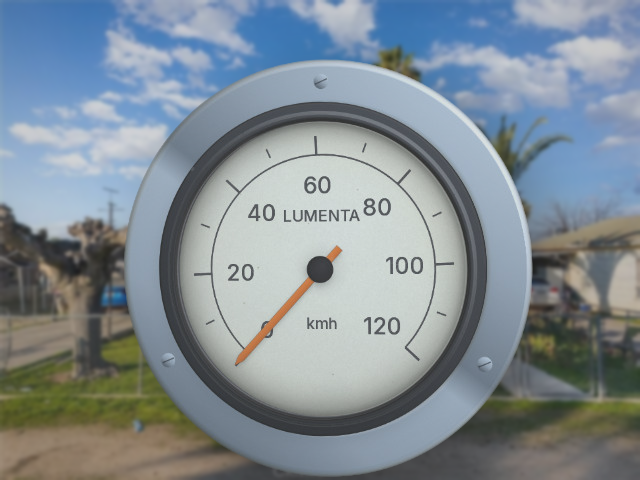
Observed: 0 km/h
